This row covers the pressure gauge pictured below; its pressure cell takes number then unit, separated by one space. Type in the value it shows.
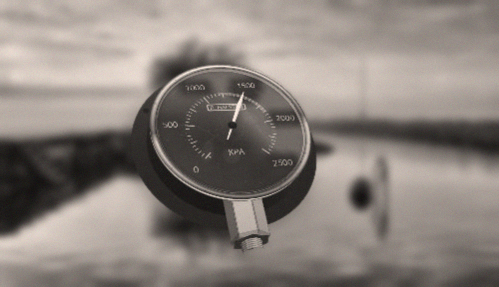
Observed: 1500 kPa
